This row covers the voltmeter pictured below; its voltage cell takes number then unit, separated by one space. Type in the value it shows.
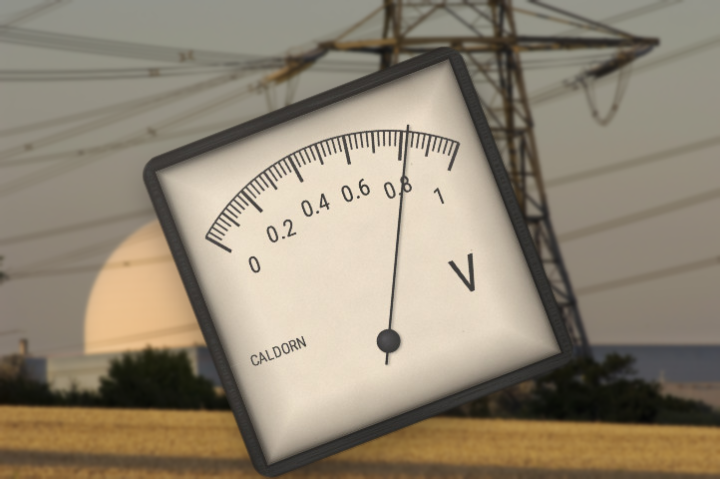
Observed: 0.82 V
